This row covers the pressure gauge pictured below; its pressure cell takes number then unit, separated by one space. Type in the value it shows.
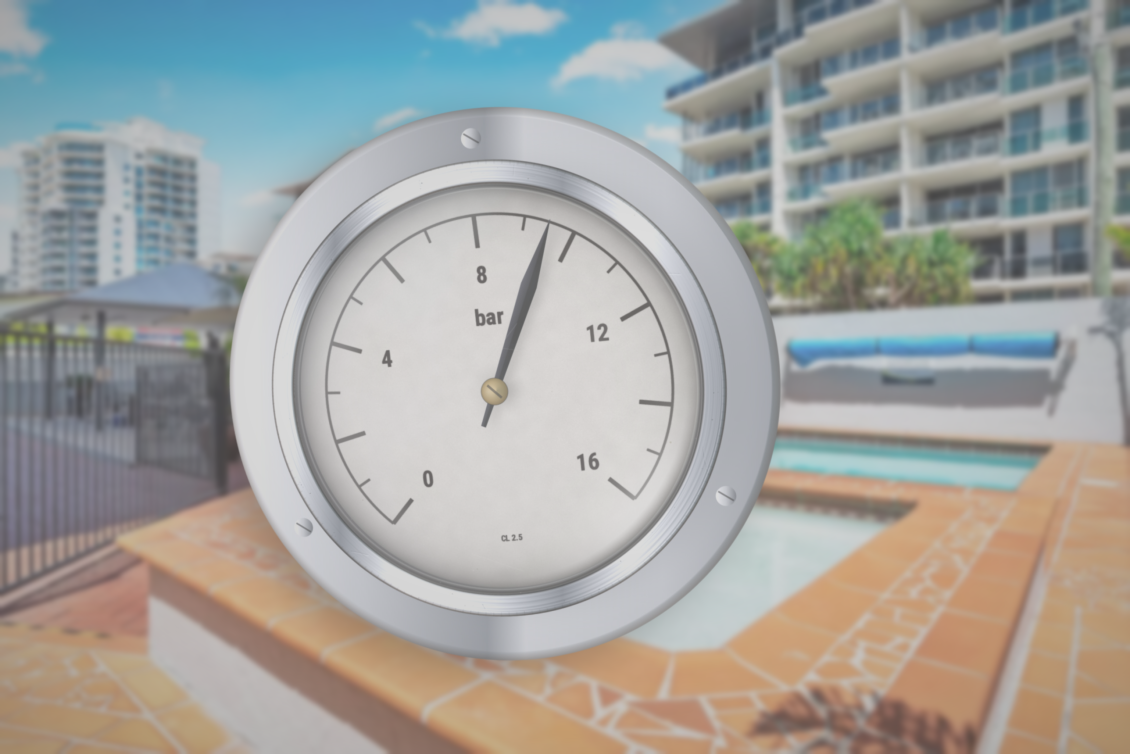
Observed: 9.5 bar
